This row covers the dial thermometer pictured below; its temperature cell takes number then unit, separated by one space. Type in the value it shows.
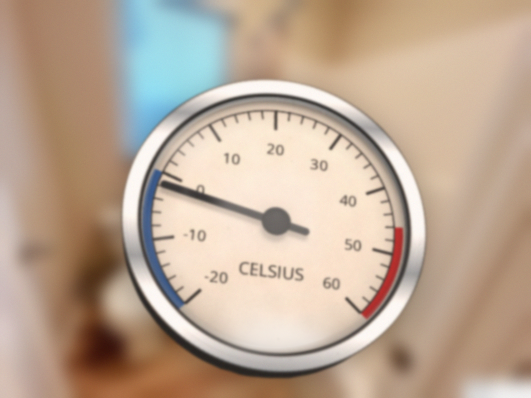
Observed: -2 °C
